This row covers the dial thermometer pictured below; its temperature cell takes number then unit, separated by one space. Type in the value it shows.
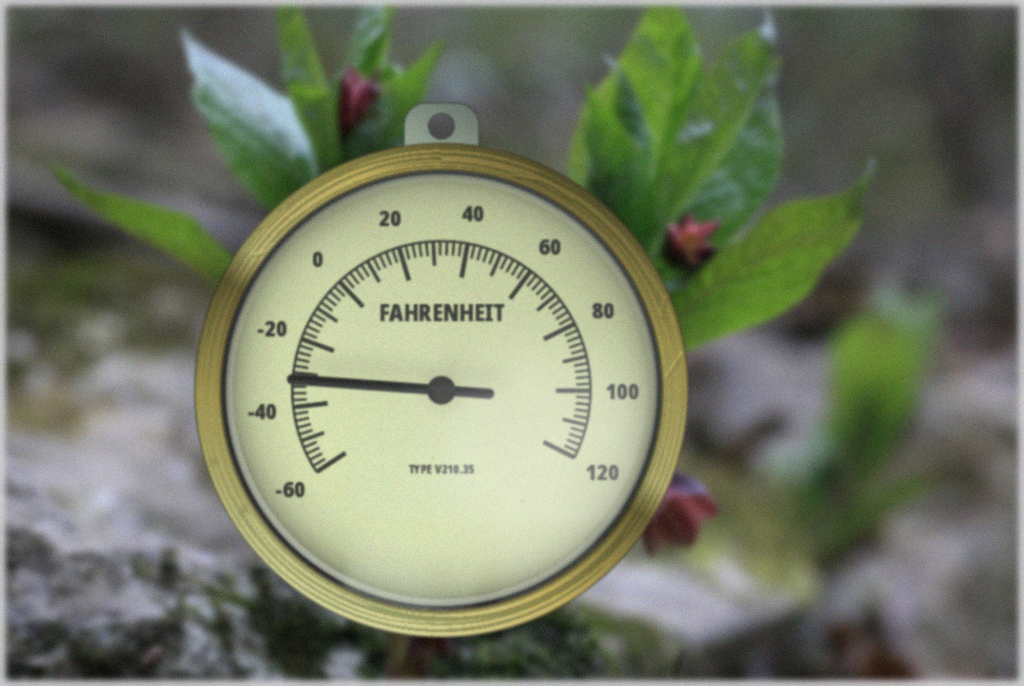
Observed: -32 °F
